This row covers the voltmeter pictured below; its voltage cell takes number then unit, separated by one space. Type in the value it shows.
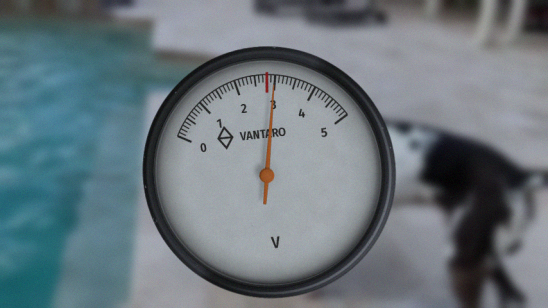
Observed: 3 V
